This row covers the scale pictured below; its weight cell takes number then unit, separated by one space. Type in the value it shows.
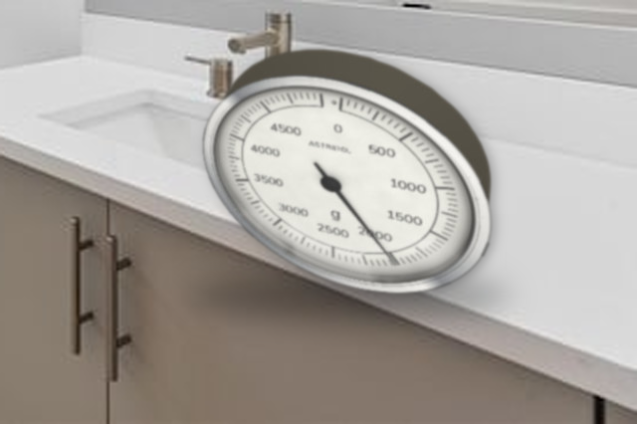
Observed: 2000 g
